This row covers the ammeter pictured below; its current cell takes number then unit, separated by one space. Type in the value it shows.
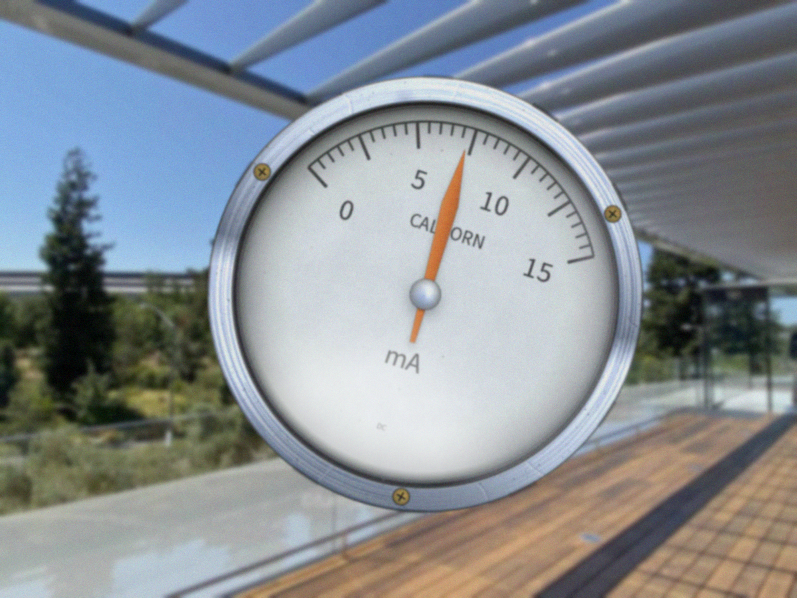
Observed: 7.25 mA
